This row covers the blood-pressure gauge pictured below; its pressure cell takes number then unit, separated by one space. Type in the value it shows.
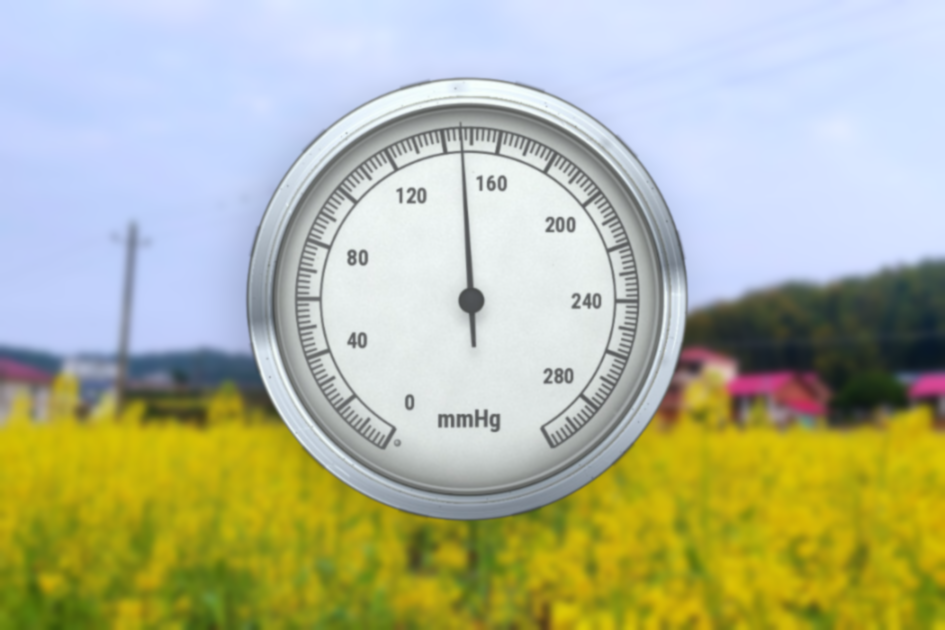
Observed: 146 mmHg
